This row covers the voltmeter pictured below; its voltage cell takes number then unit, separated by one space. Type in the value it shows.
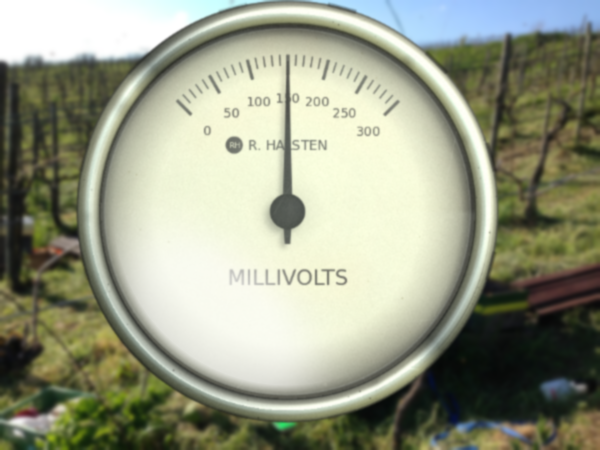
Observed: 150 mV
